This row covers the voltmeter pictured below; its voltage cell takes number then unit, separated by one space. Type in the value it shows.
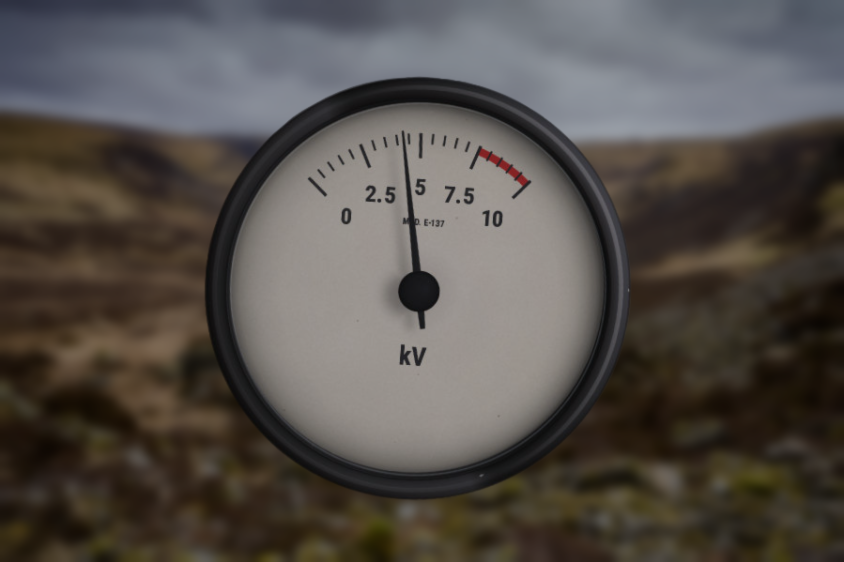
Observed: 4.25 kV
